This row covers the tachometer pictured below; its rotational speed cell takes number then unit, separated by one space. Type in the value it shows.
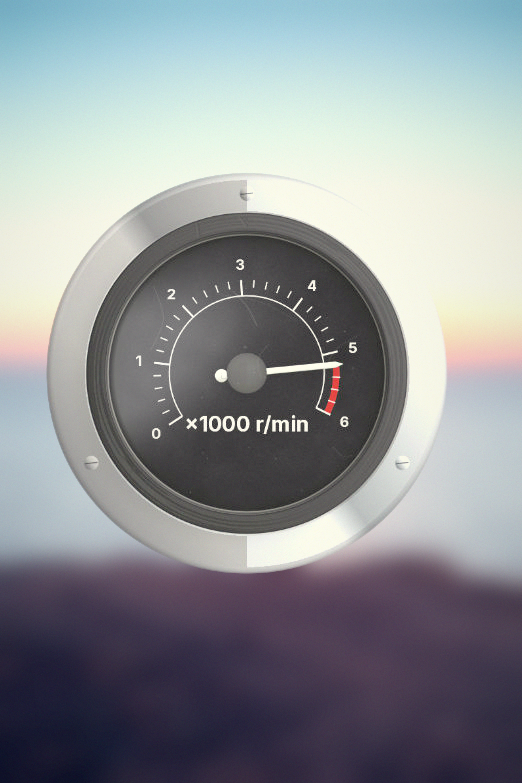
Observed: 5200 rpm
